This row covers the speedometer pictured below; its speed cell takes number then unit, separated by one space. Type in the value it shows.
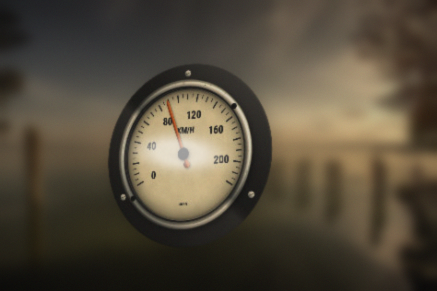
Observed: 90 km/h
